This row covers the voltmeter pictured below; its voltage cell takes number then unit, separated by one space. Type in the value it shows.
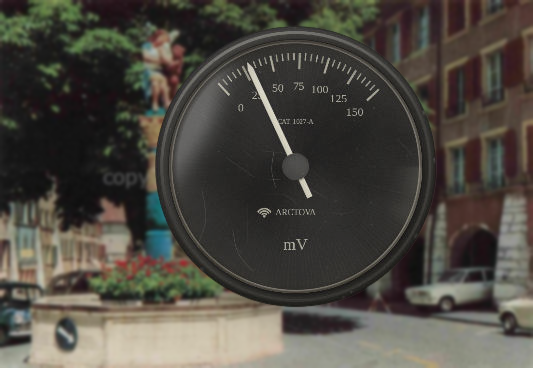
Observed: 30 mV
